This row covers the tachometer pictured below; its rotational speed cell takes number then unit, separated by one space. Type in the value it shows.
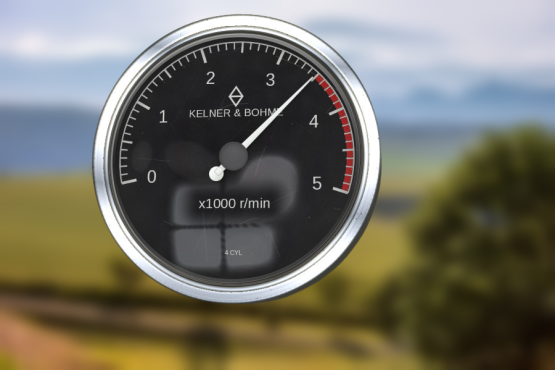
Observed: 3500 rpm
